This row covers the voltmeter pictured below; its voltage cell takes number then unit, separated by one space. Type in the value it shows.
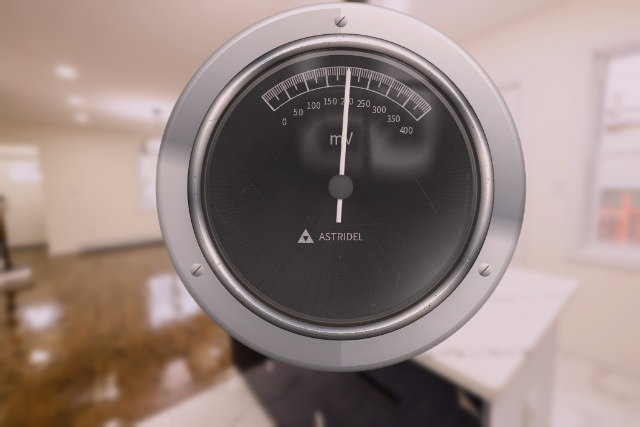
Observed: 200 mV
